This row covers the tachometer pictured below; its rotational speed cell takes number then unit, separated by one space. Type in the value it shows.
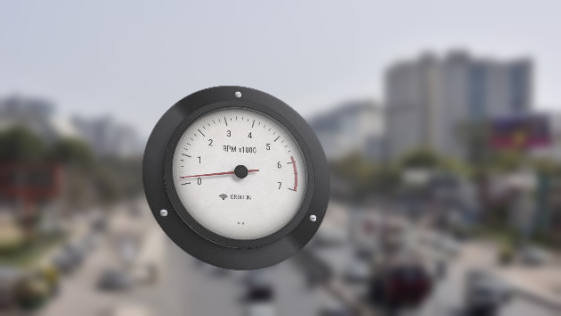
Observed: 200 rpm
